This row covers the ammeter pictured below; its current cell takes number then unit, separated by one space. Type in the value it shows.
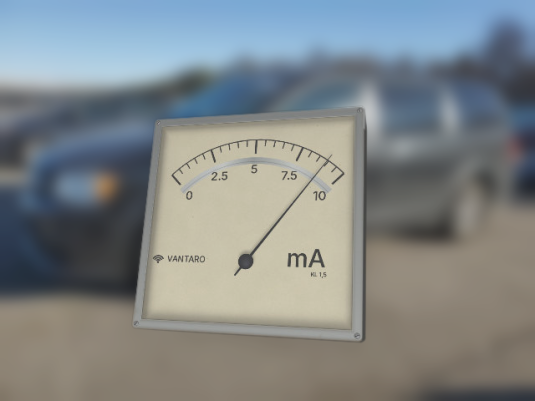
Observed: 9 mA
